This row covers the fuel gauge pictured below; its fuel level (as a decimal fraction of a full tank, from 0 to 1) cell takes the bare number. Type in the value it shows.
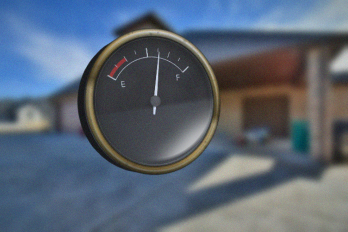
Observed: 0.625
